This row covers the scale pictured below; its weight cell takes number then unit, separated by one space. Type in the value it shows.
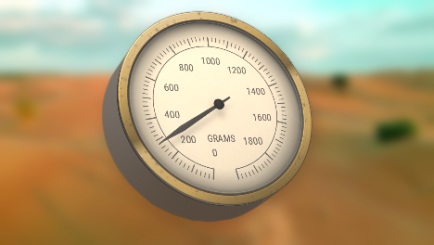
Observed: 280 g
